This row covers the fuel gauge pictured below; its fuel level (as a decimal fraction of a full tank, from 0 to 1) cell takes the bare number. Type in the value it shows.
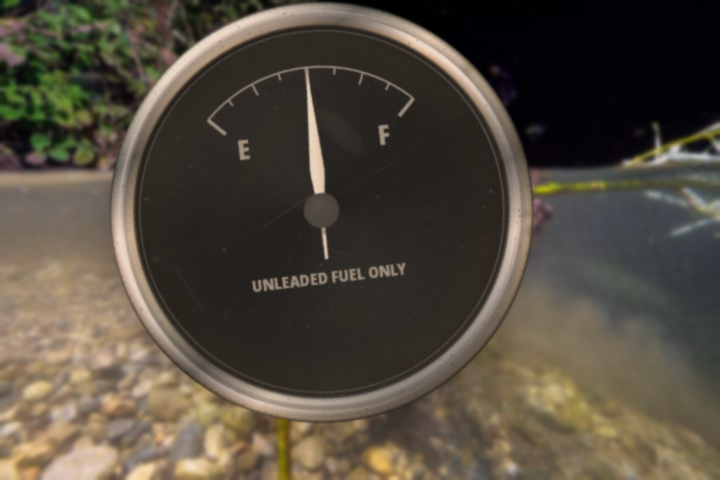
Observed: 0.5
